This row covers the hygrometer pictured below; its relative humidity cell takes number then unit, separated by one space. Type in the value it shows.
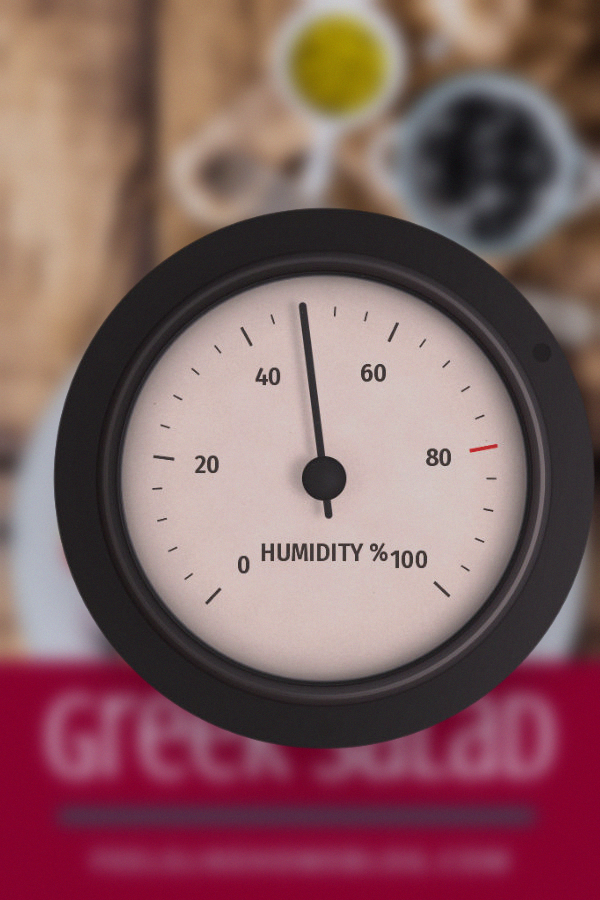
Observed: 48 %
